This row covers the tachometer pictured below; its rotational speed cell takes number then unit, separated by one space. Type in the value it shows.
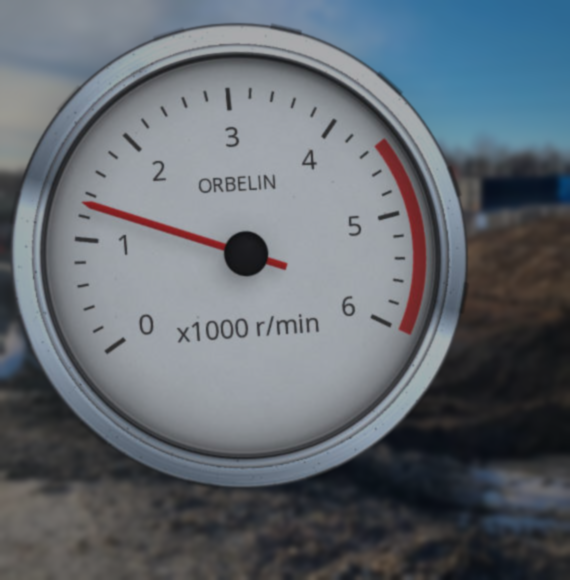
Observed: 1300 rpm
